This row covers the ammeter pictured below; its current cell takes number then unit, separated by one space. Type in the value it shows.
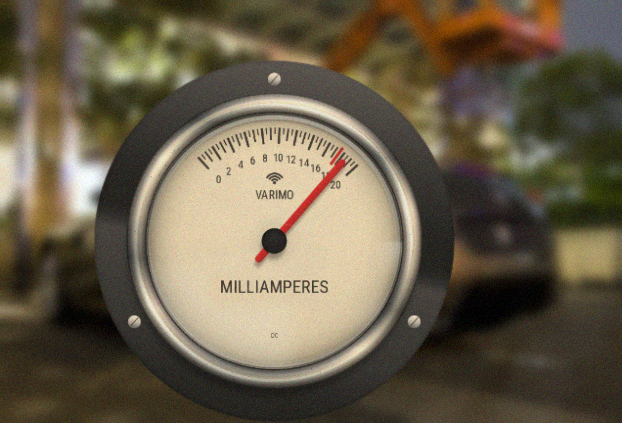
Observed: 18.5 mA
